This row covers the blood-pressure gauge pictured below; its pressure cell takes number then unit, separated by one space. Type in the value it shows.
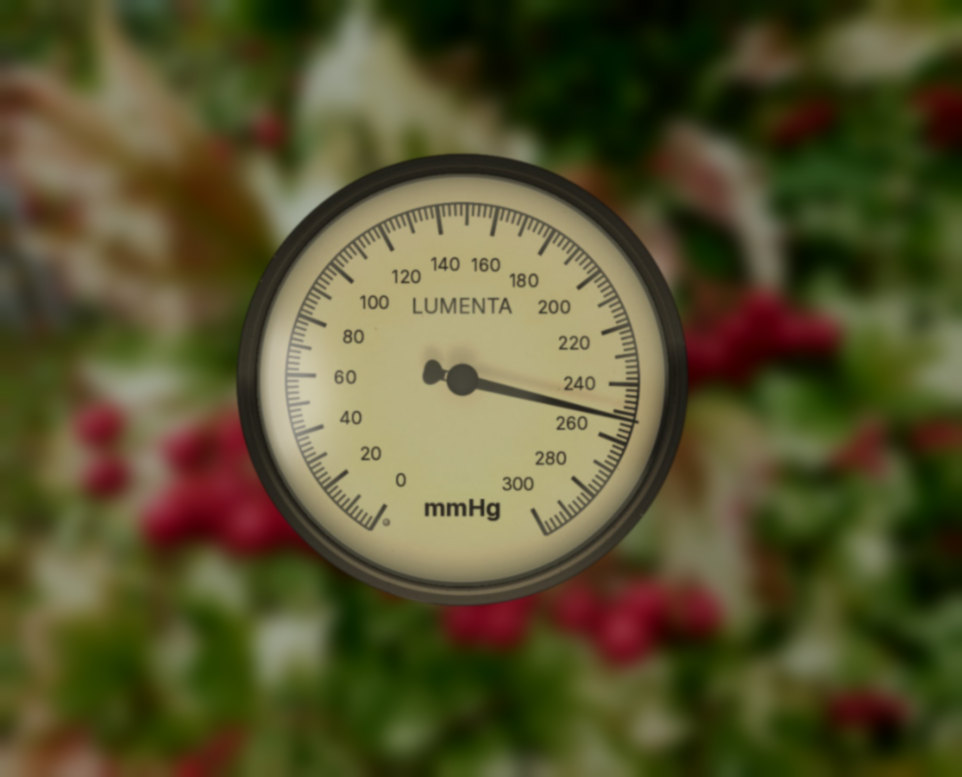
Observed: 252 mmHg
